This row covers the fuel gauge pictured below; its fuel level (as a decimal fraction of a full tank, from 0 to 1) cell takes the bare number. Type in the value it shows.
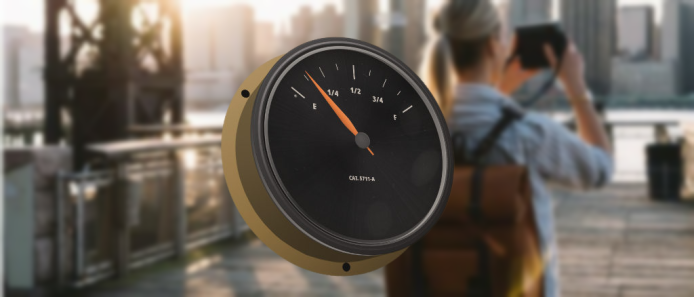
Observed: 0.125
